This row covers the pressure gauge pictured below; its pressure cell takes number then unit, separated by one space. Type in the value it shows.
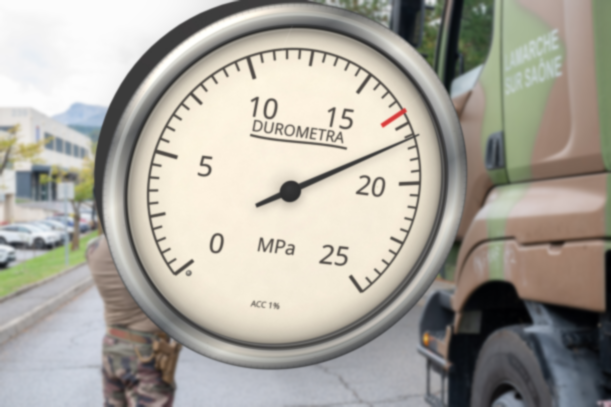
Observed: 18 MPa
